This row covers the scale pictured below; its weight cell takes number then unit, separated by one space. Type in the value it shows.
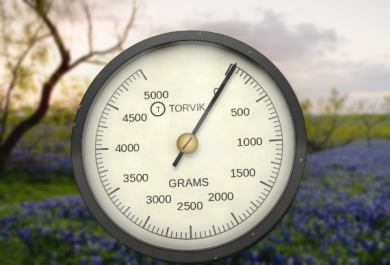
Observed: 50 g
